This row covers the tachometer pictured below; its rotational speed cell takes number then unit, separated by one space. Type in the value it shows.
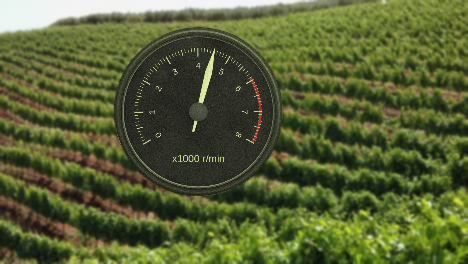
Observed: 4500 rpm
